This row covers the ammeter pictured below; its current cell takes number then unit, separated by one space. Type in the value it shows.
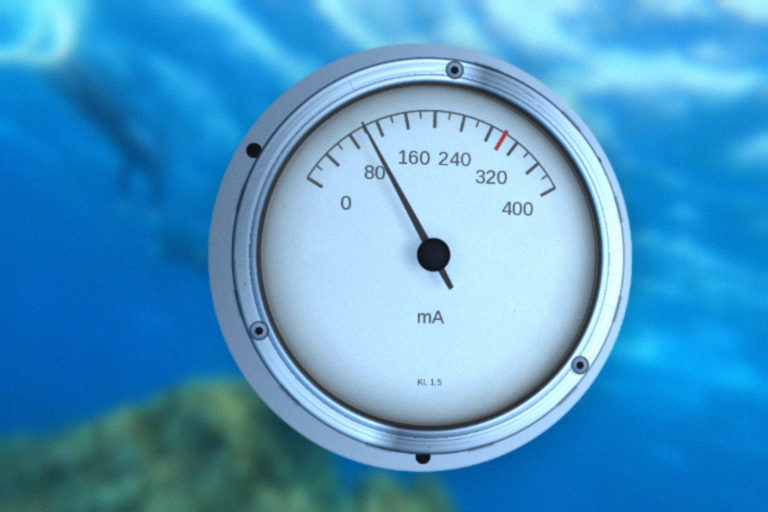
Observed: 100 mA
